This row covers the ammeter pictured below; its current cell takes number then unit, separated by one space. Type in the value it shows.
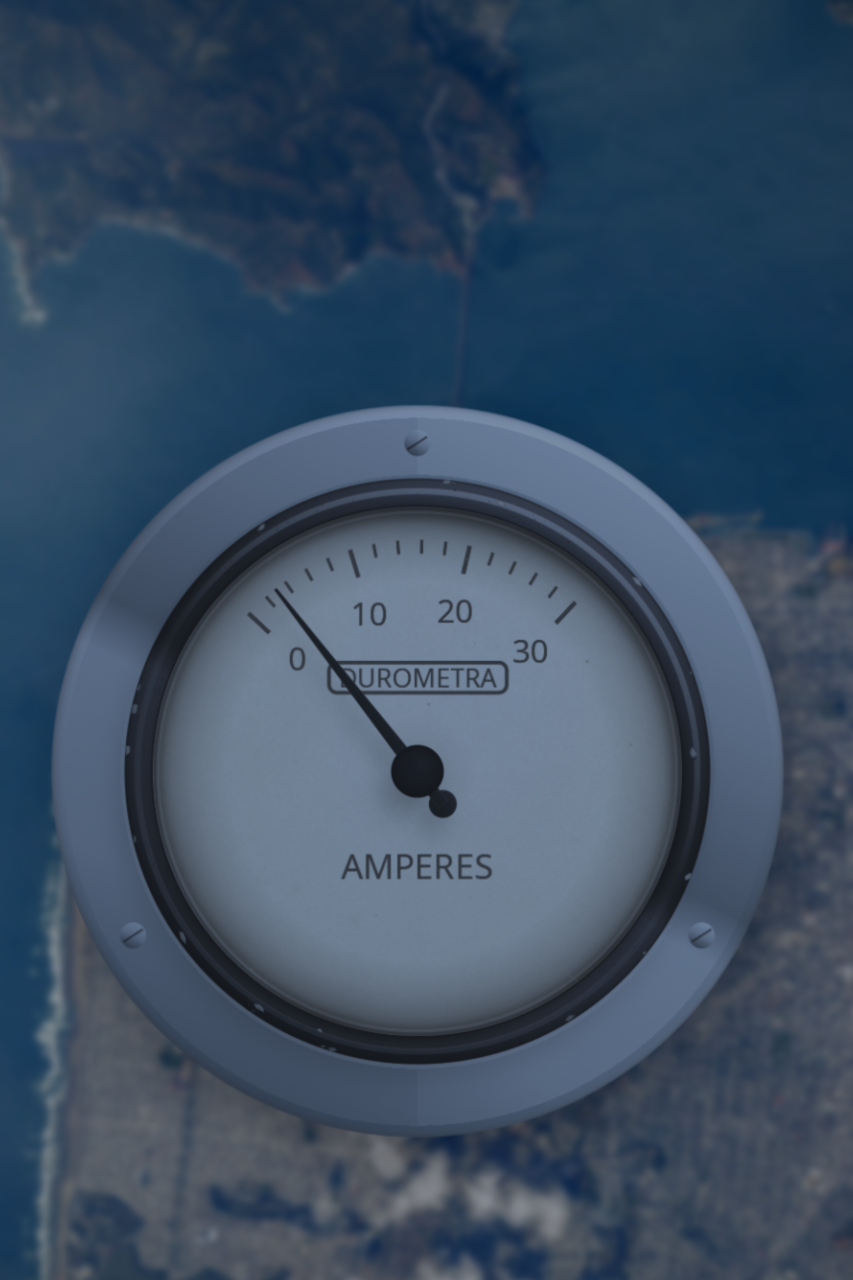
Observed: 3 A
